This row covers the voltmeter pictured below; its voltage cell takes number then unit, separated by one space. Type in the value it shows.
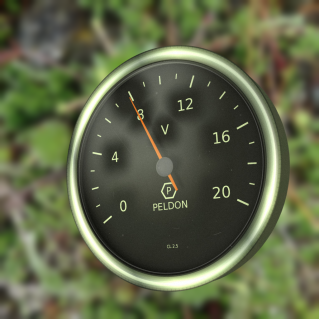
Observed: 8 V
